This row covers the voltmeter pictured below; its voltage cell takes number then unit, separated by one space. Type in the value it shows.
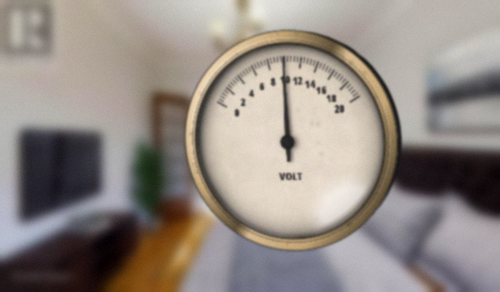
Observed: 10 V
